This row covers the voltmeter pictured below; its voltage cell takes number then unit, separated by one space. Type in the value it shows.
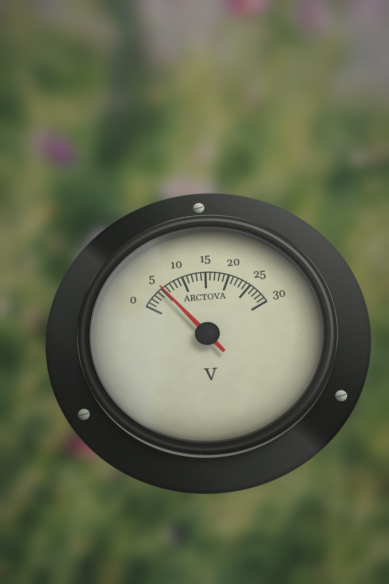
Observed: 5 V
